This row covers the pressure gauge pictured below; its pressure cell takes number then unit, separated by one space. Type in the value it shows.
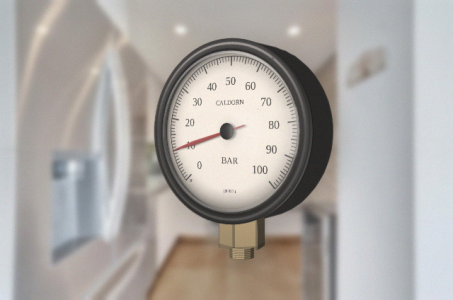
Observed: 10 bar
